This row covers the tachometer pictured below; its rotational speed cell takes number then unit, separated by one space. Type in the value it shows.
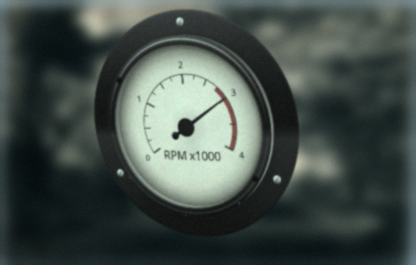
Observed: 3000 rpm
